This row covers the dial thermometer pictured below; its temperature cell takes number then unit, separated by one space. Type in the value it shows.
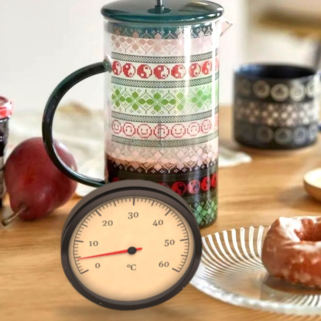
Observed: 5 °C
